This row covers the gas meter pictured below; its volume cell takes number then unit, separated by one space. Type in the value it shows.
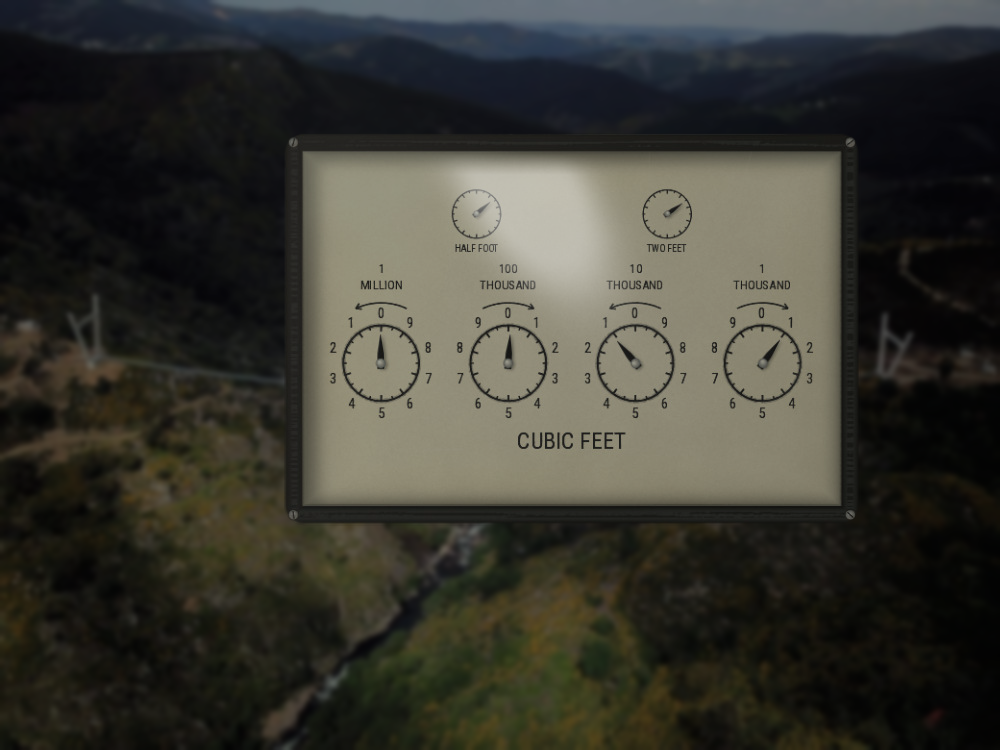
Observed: 1100 ft³
